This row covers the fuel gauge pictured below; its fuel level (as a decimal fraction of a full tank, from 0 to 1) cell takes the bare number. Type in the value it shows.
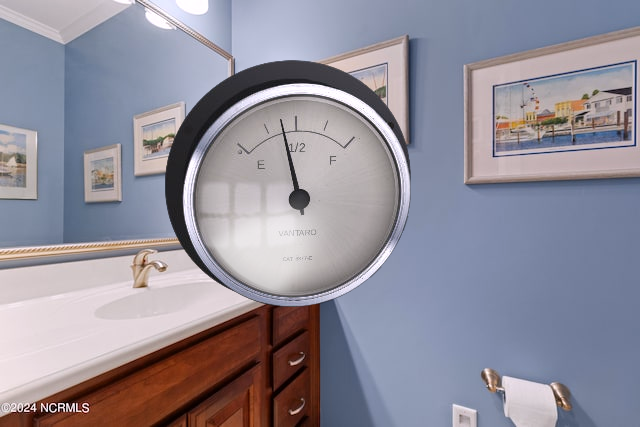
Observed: 0.375
